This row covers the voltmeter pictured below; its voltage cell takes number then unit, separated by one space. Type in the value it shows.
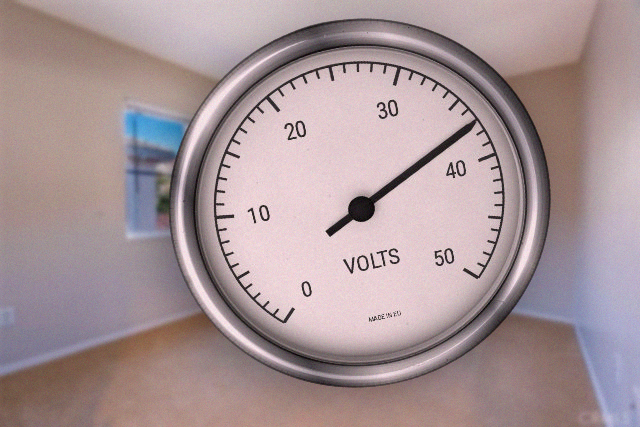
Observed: 37 V
